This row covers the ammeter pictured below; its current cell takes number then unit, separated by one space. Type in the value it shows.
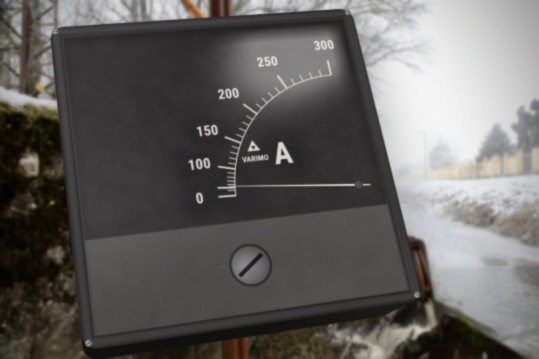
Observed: 50 A
